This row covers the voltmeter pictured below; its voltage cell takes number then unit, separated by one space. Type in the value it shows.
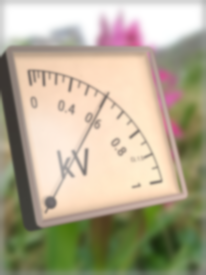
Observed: 0.6 kV
